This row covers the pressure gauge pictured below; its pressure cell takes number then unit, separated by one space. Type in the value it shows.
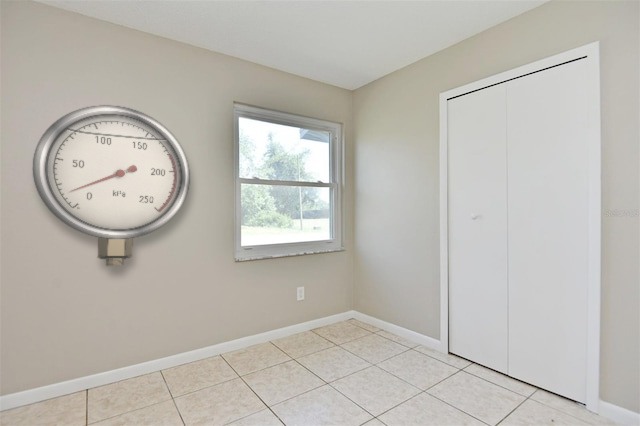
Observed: 15 kPa
